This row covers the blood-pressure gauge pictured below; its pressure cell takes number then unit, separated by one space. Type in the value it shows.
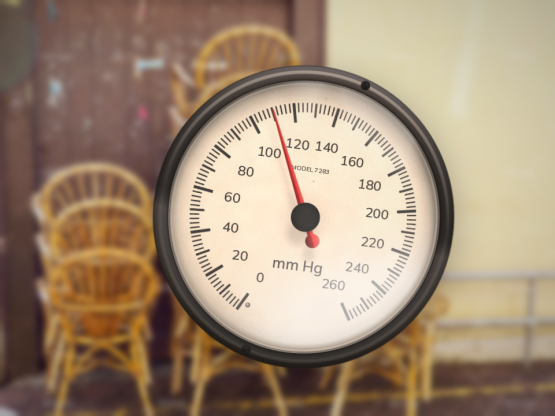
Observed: 110 mmHg
